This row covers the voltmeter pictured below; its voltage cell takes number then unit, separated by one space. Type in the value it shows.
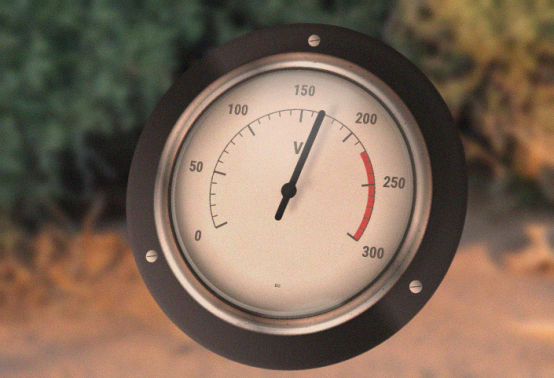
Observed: 170 V
